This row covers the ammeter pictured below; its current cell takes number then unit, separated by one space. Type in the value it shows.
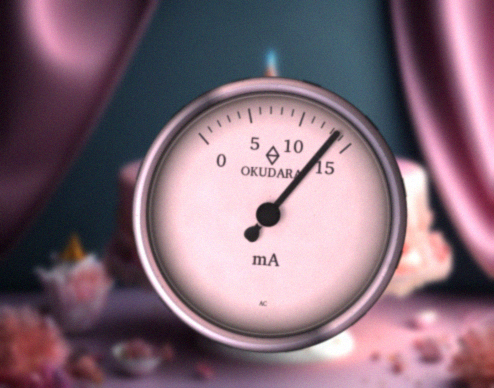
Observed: 13.5 mA
